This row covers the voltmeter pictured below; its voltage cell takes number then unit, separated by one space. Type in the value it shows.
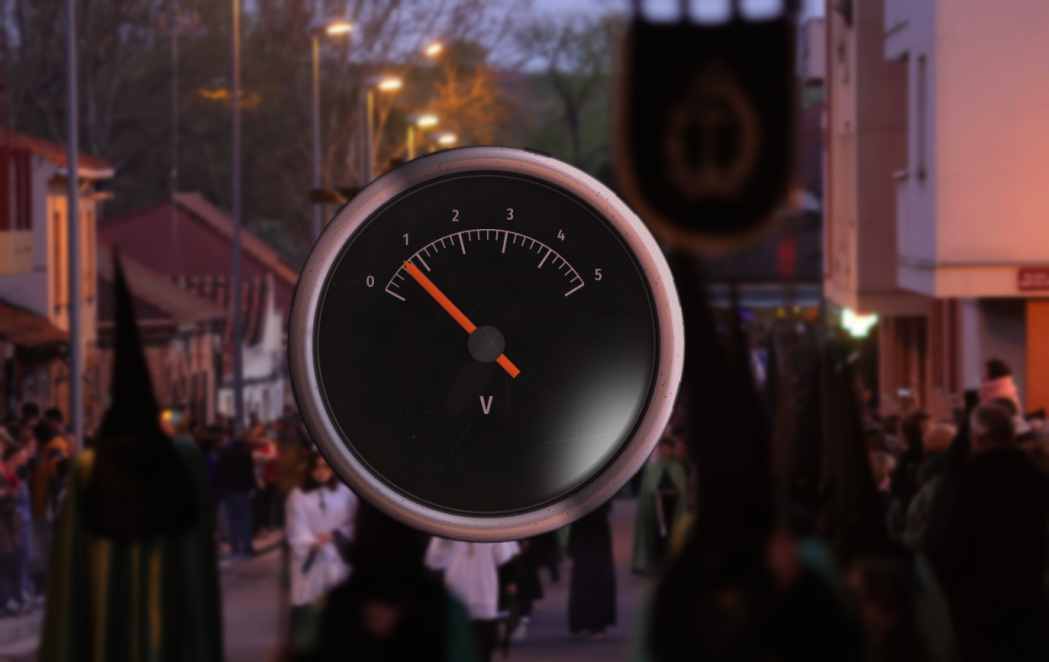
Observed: 0.7 V
